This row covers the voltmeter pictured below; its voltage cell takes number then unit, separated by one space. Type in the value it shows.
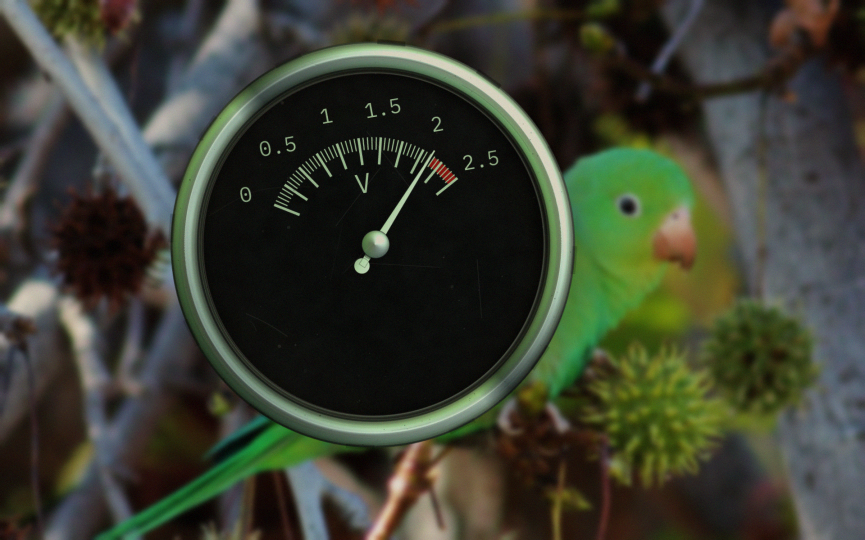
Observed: 2.1 V
